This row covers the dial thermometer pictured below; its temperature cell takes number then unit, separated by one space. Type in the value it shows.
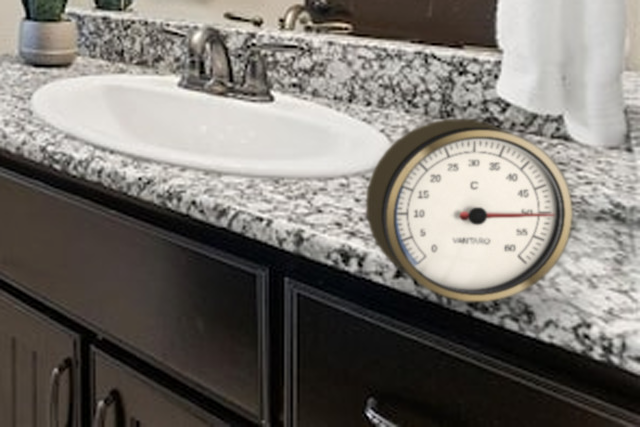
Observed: 50 °C
